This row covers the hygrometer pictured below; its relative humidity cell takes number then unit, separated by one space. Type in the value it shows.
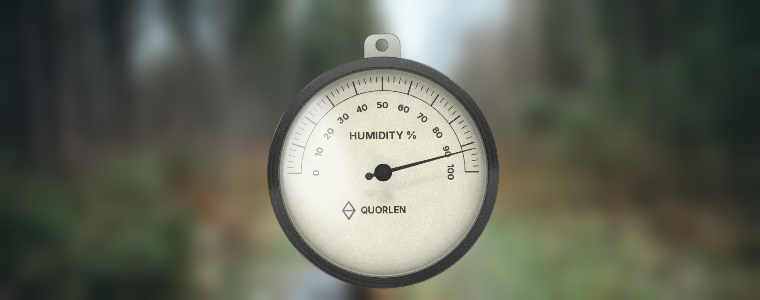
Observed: 92 %
